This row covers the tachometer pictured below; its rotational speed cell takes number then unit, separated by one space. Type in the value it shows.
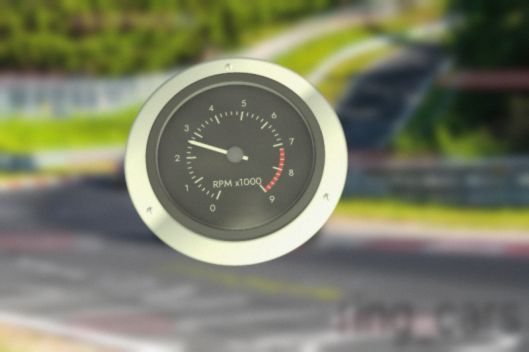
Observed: 2600 rpm
